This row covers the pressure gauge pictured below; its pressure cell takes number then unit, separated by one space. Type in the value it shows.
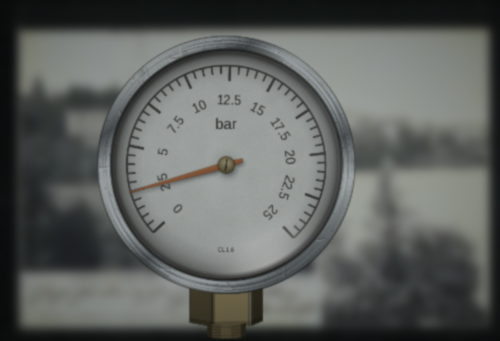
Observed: 2.5 bar
